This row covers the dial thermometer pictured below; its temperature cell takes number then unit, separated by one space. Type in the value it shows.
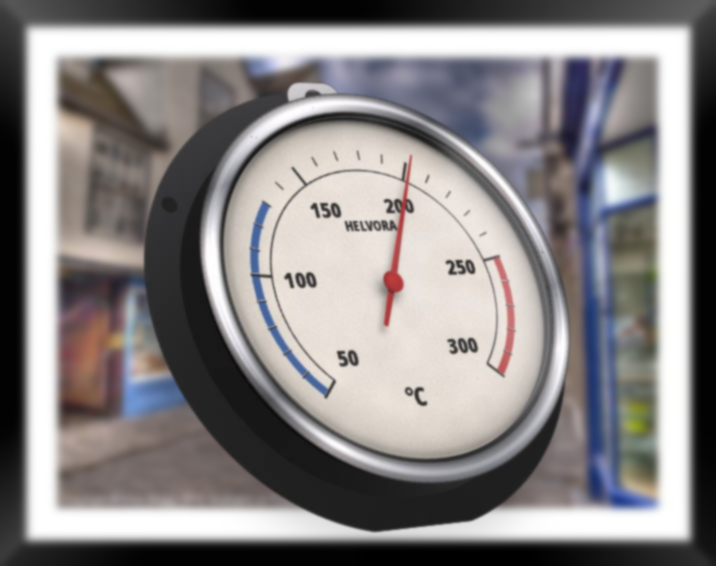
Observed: 200 °C
